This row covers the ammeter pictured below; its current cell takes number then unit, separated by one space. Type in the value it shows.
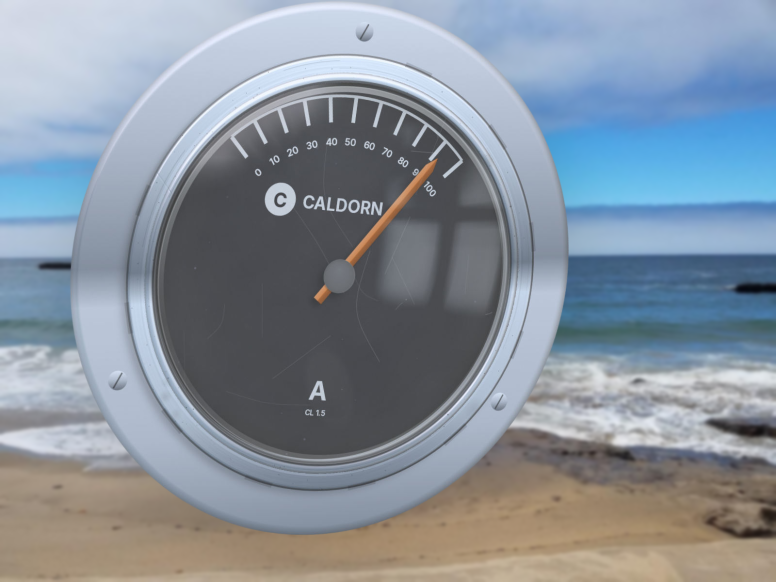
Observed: 90 A
